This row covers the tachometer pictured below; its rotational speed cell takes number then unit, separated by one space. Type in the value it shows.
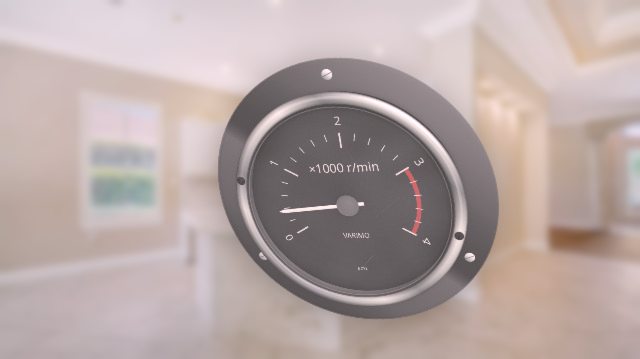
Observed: 400 rpm
